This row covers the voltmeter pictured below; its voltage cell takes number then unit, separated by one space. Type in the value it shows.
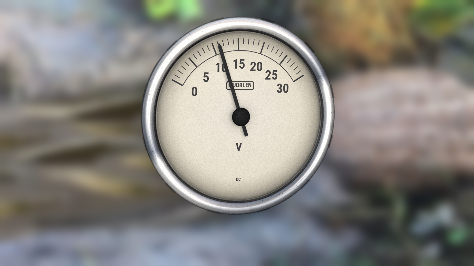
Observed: 11 V
